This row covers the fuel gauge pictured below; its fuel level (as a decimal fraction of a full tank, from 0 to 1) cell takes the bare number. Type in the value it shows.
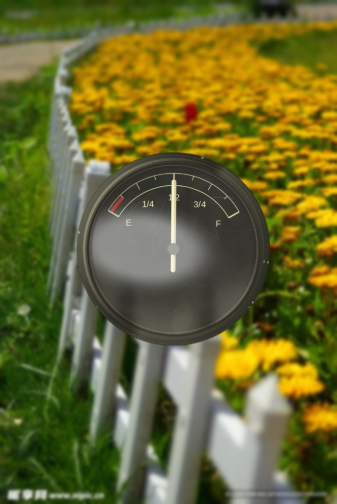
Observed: 0.5
